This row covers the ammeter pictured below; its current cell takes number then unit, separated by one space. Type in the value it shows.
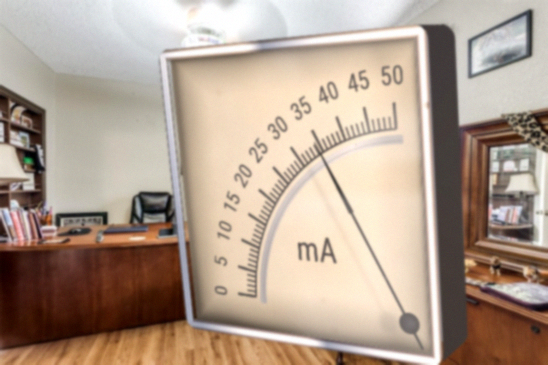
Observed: 35 mA
